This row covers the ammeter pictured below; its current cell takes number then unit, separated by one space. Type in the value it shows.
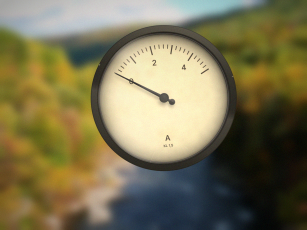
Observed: 0 A
